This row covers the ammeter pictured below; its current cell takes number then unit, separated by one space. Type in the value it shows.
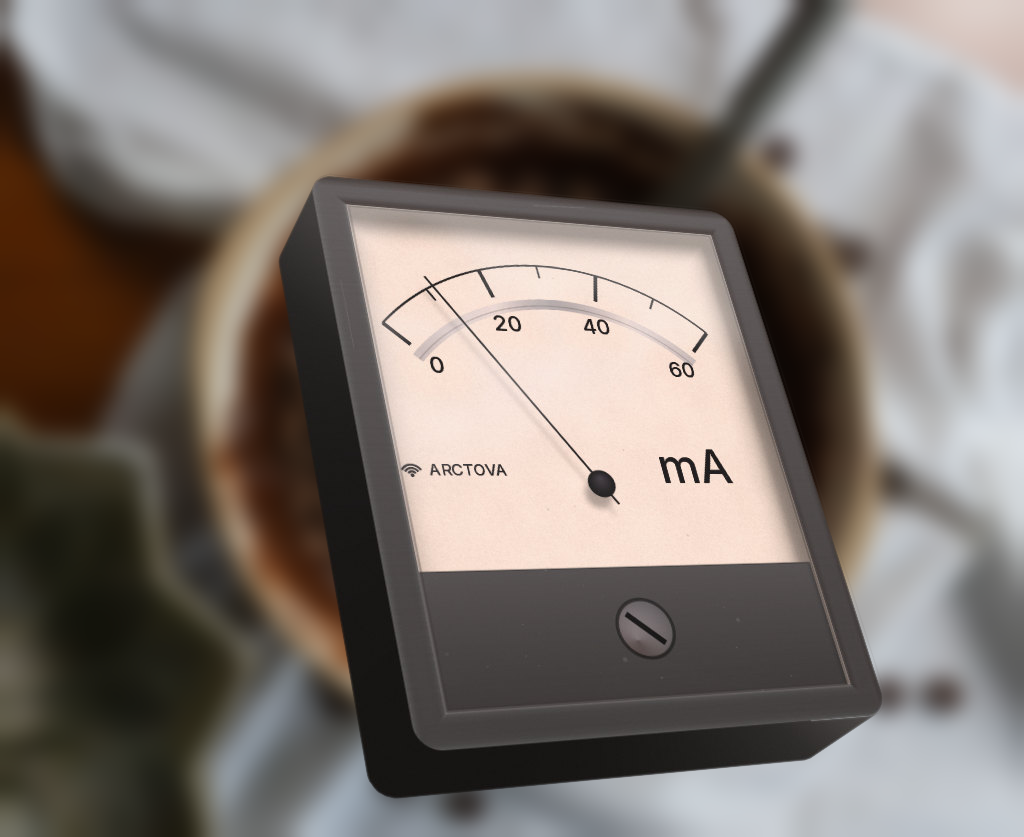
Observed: 10 mA
